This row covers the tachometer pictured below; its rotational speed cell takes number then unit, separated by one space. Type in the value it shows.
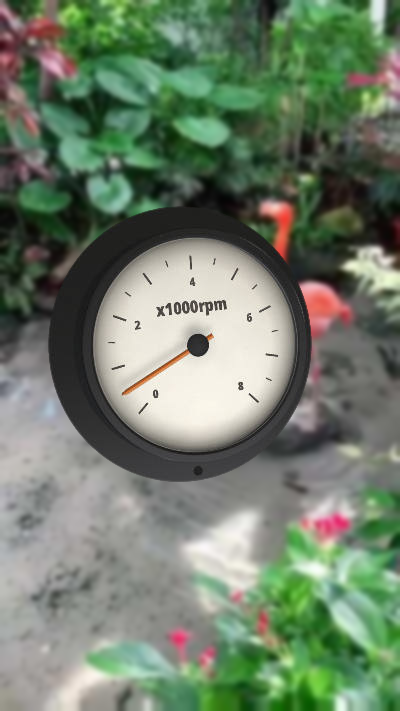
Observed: 500 rpm
